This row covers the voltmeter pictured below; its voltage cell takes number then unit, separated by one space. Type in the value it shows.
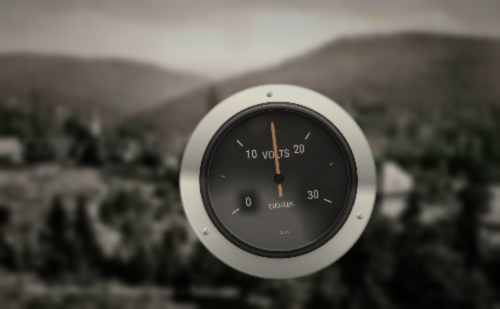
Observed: 15 V
